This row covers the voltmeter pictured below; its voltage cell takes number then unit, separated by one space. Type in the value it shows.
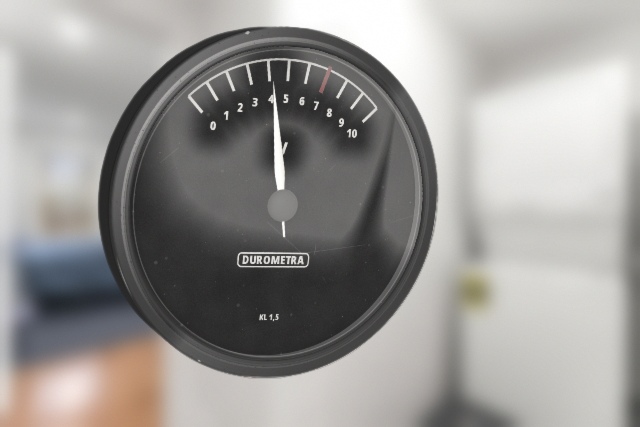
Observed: 4 V
